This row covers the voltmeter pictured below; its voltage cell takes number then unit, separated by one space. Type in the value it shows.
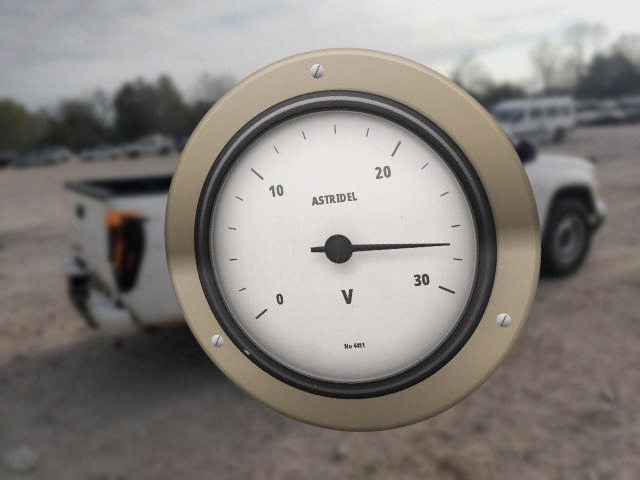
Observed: 27 V
